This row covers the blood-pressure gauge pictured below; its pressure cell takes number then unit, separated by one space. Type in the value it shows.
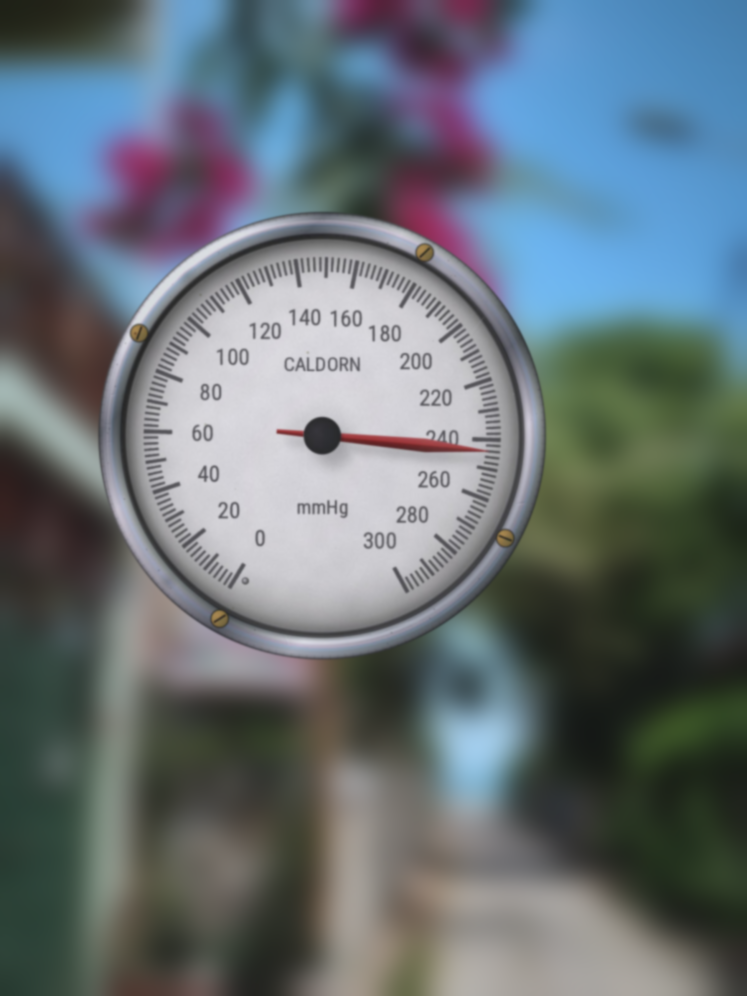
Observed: 244 mmHg
